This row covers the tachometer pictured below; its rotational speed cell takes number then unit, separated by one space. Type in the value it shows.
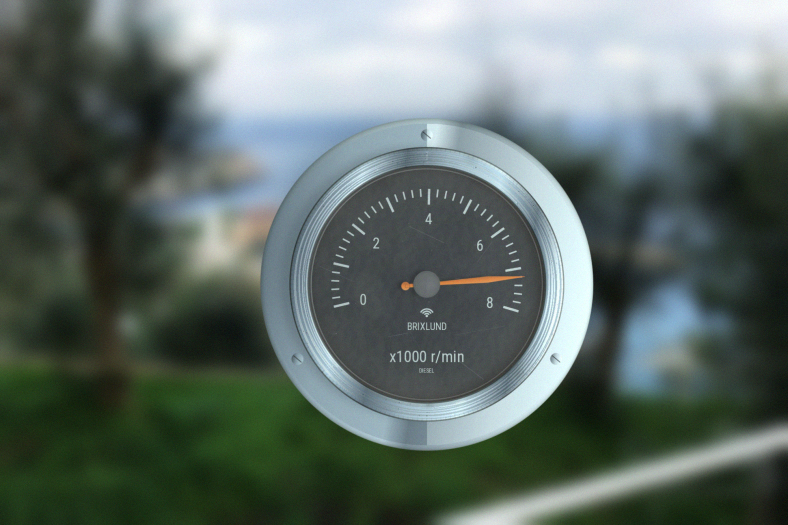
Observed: 7200 rpm
